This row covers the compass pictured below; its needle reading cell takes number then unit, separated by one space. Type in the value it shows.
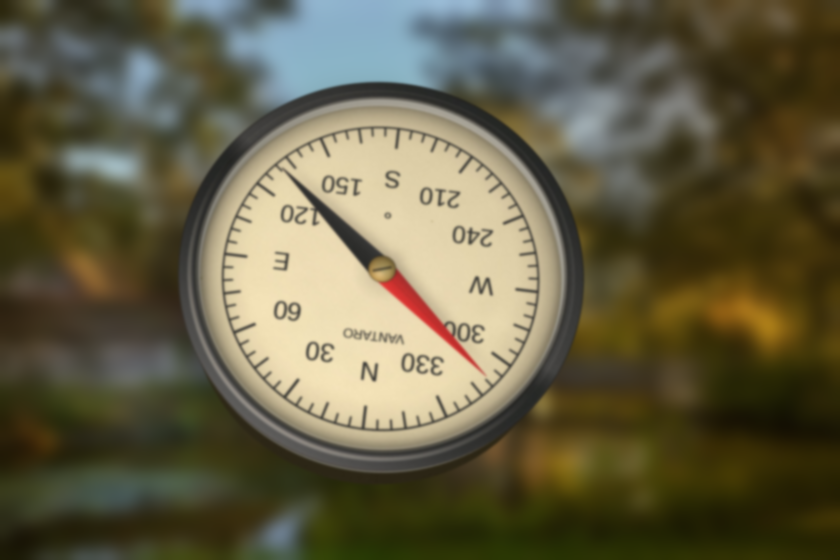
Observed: 310 °
